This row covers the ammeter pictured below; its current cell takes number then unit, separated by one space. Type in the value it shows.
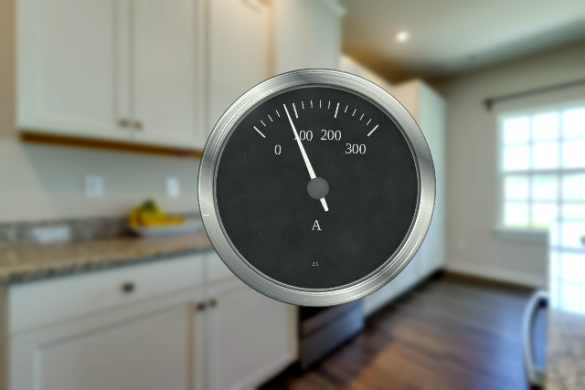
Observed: 80 A
